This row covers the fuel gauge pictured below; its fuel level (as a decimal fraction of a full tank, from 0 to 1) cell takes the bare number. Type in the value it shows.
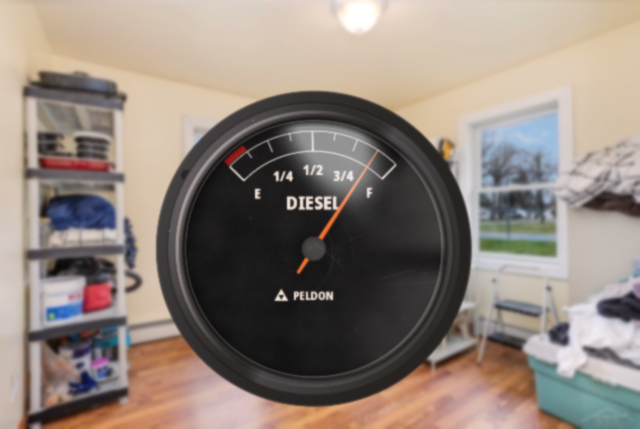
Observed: 0.875
